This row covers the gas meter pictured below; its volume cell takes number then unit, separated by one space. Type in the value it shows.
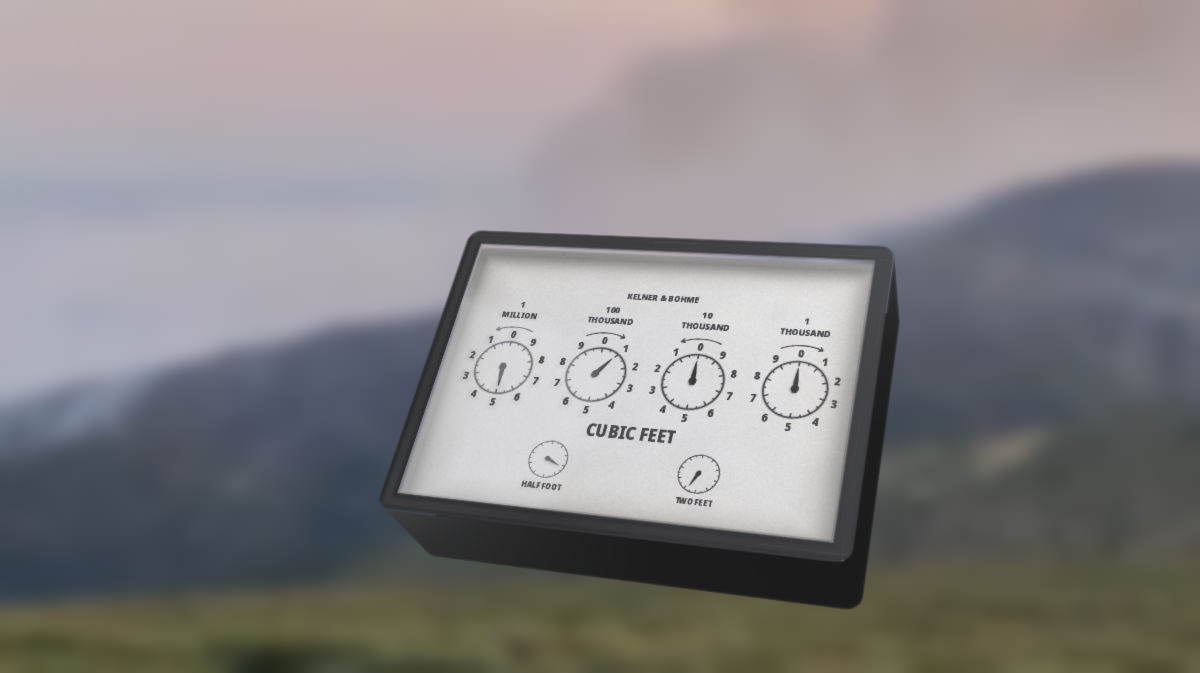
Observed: 510000 ft³
